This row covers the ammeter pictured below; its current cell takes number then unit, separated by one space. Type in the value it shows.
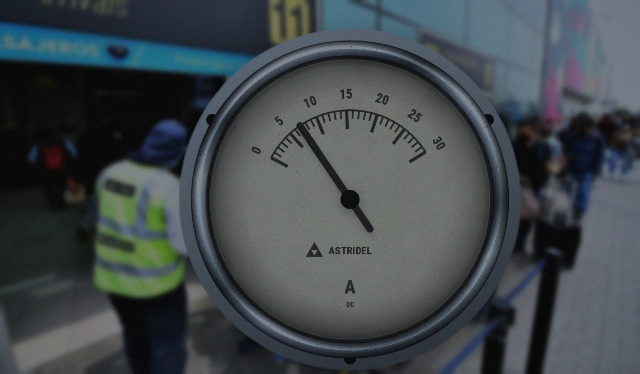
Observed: 7 A
